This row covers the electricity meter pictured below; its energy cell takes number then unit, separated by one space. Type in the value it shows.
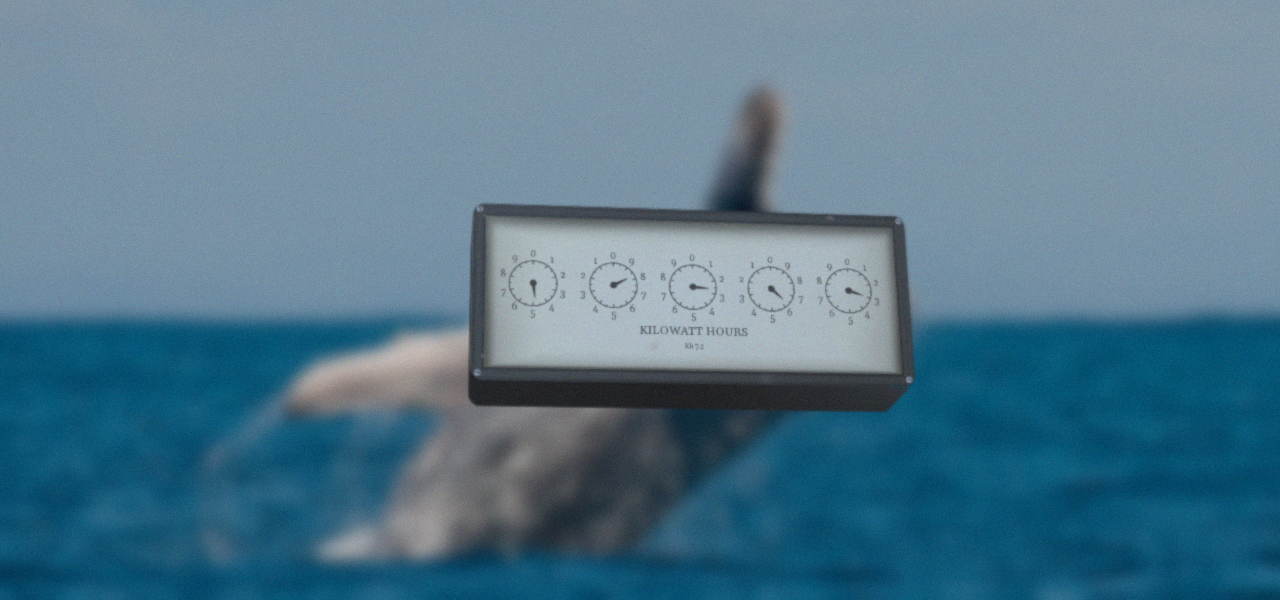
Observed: 48263 kWh
